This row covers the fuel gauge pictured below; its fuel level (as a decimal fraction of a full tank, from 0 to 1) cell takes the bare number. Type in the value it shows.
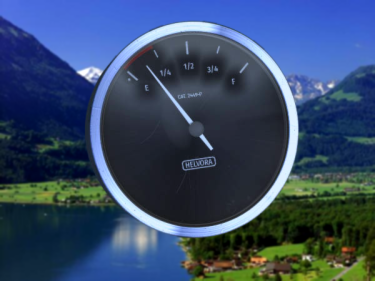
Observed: 0.125
